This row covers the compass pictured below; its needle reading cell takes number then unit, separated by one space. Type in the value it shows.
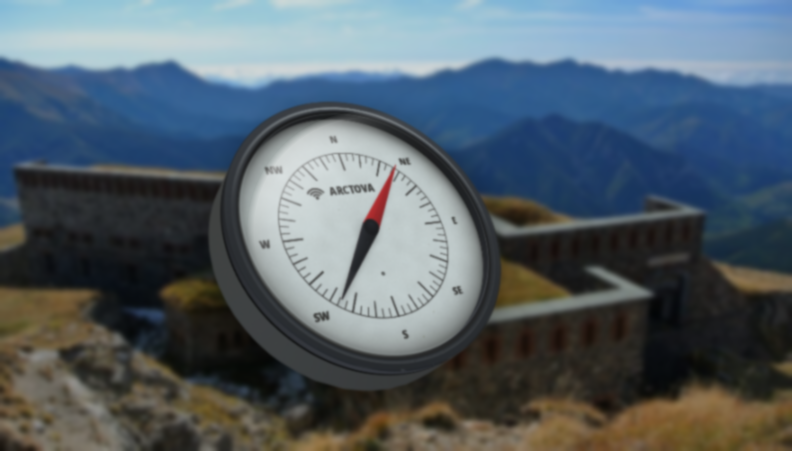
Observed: 40 °
